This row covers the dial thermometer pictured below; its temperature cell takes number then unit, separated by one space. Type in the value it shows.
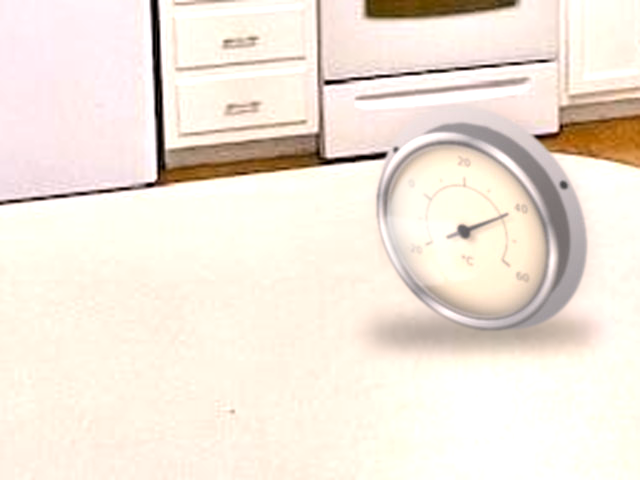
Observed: 40 °C
